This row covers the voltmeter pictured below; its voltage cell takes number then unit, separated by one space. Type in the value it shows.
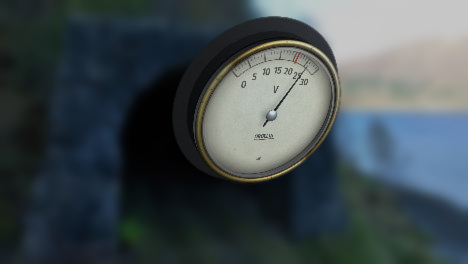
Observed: 25 V
